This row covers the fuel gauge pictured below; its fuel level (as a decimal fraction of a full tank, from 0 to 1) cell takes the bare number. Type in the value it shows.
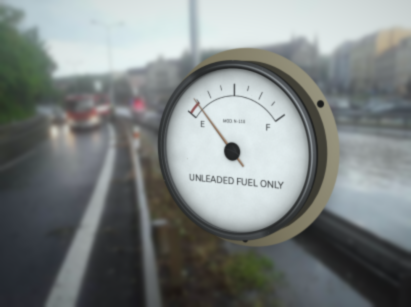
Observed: 0.125
